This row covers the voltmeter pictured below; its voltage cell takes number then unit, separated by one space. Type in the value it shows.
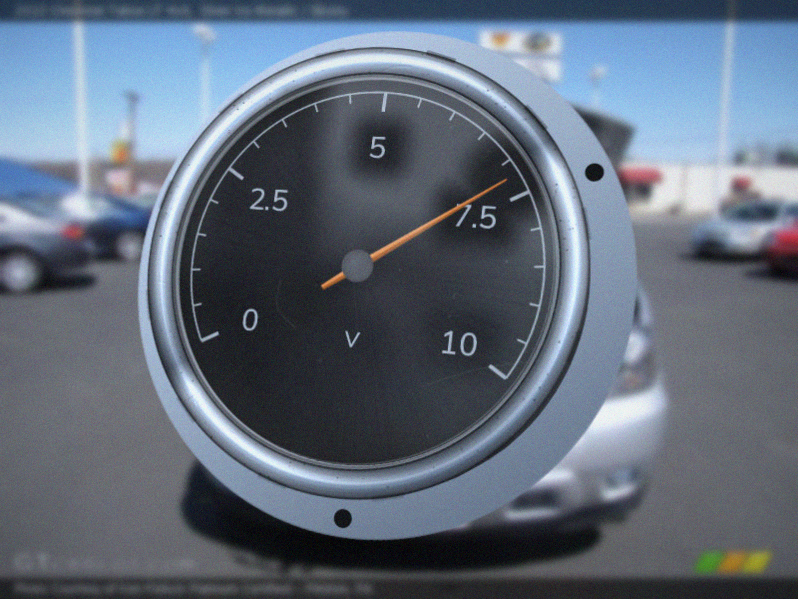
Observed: 7.25 V
